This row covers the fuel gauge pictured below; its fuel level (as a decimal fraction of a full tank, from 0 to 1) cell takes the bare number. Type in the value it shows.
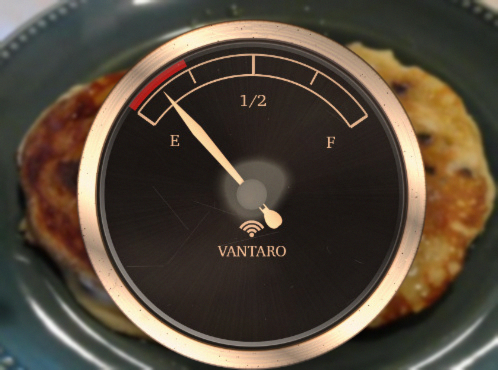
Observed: 0.125
